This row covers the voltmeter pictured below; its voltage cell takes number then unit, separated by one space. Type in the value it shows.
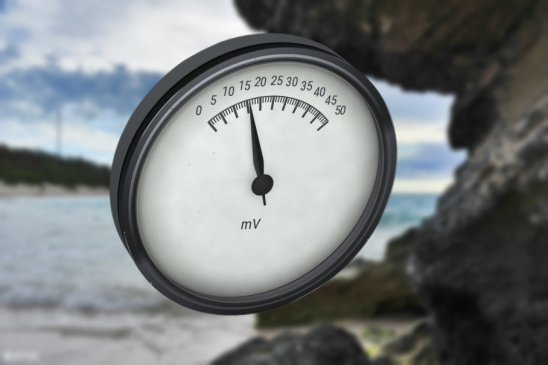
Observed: 15 mV
